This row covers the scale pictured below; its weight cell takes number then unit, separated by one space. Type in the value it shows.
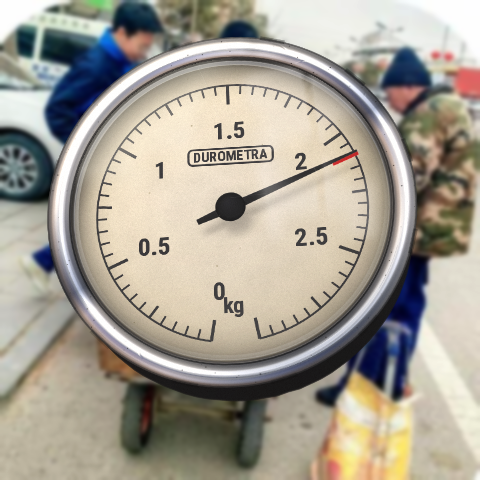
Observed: 2.1 kg
